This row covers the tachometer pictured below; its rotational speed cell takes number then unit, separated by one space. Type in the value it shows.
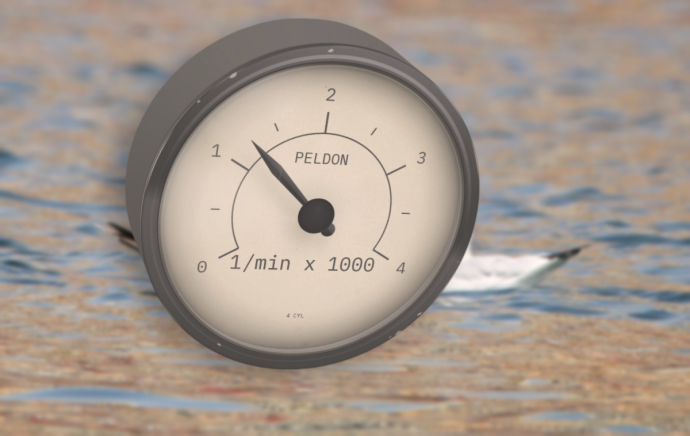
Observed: 1250 rpm
